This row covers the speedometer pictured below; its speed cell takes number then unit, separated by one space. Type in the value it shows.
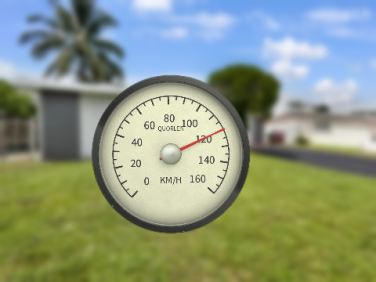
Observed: 120 km/h
